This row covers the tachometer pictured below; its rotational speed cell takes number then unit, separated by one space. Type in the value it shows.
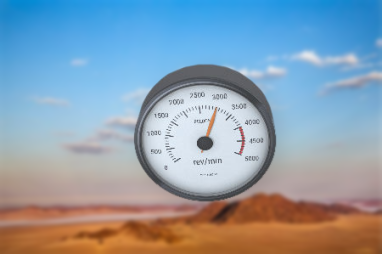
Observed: 3000 rpm
